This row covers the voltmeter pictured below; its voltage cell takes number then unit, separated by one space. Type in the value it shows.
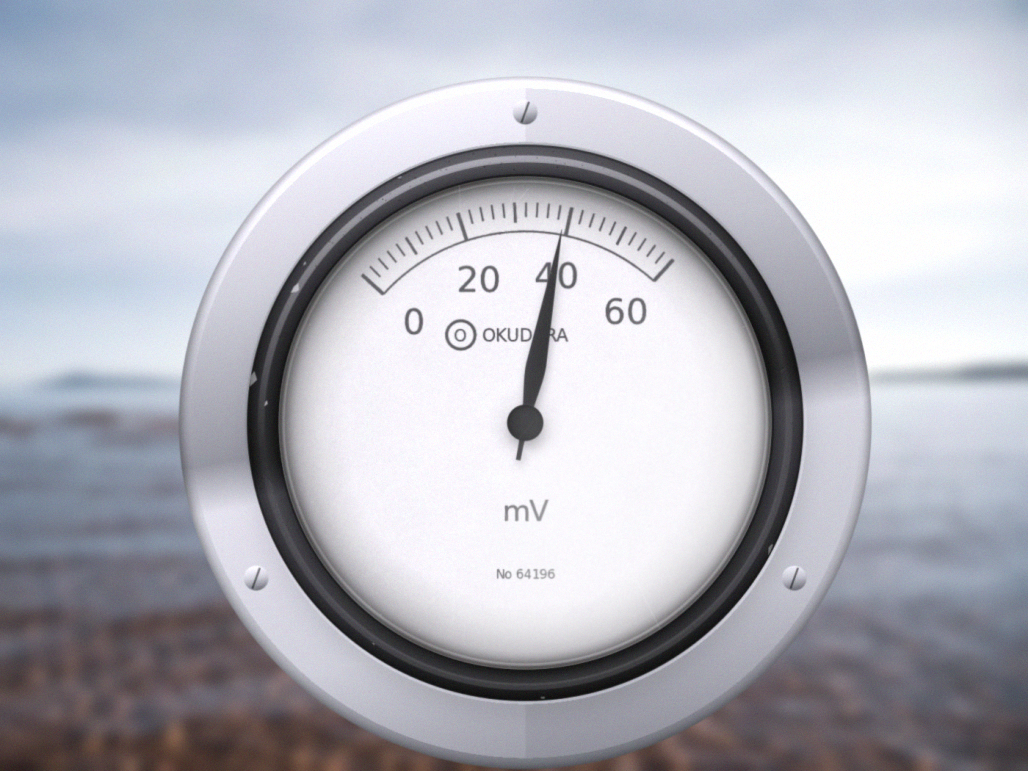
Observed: 39 mV
